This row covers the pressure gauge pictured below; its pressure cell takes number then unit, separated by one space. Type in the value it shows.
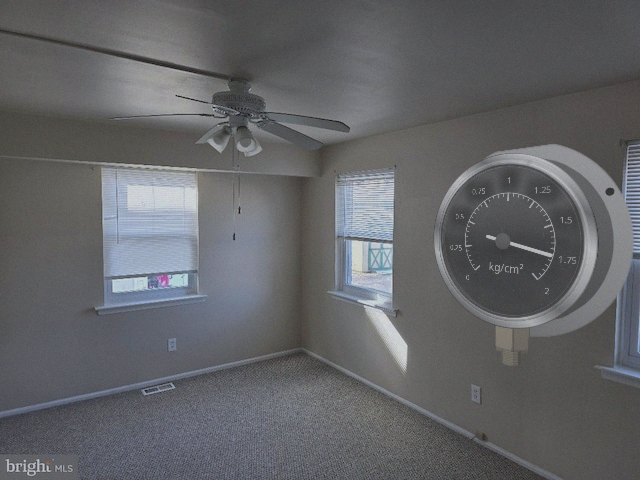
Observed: 1.75 kg/cm²
